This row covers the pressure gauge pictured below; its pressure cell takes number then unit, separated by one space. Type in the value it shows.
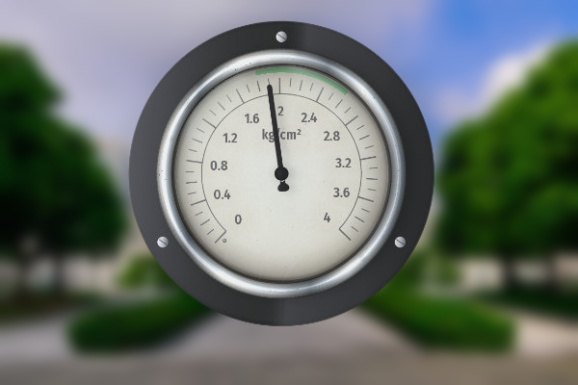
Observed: 1.9 kg/cm²
